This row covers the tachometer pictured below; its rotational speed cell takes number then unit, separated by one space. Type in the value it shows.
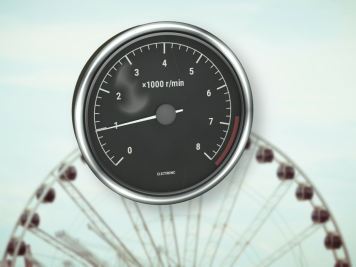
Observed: 1000 rpm
